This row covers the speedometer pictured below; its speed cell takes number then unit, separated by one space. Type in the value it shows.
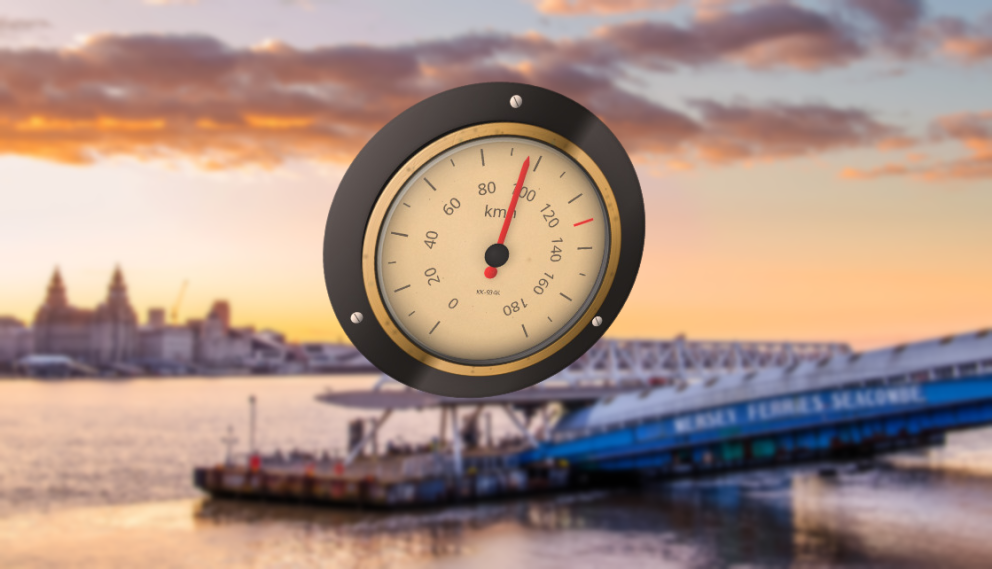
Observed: 95 km/h
